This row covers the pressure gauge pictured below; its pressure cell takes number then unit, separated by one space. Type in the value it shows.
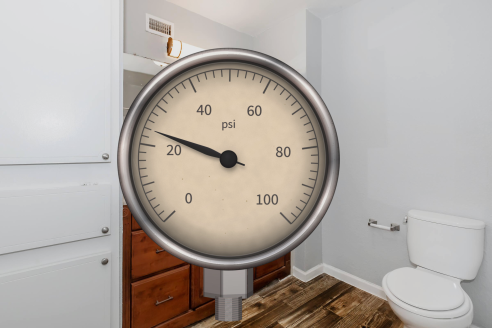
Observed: 24 psi
